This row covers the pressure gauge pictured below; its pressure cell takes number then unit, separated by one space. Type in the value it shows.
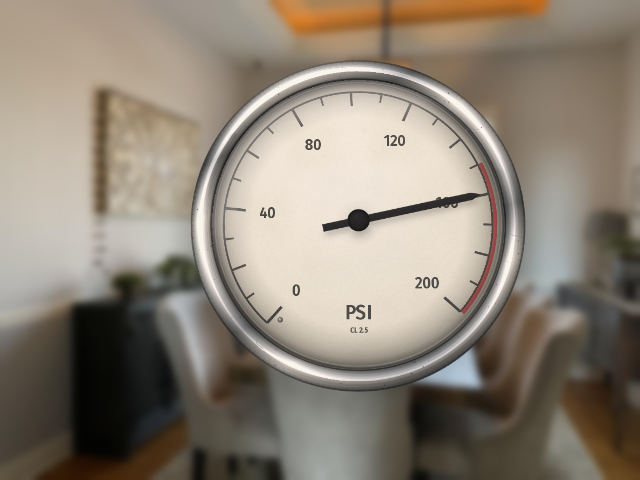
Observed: 160 psi
